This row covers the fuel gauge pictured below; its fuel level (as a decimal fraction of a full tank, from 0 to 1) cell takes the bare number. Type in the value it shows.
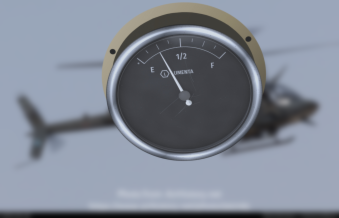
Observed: 0.25
